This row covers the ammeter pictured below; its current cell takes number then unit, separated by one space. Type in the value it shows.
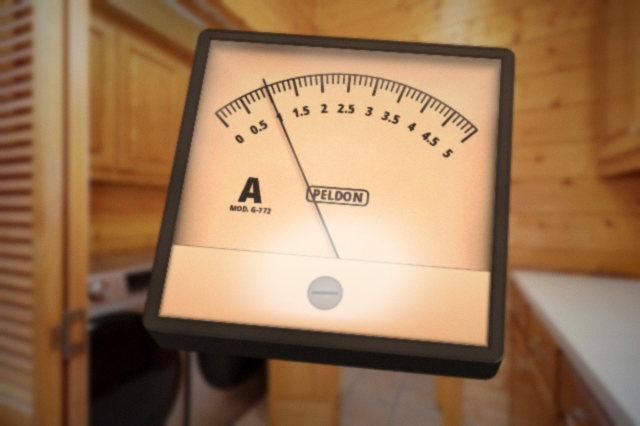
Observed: 1 A
